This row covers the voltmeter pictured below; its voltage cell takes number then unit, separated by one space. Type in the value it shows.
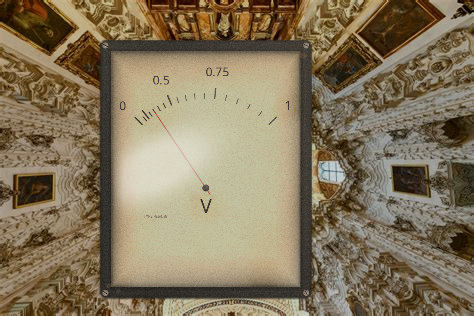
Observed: 0.35 V
